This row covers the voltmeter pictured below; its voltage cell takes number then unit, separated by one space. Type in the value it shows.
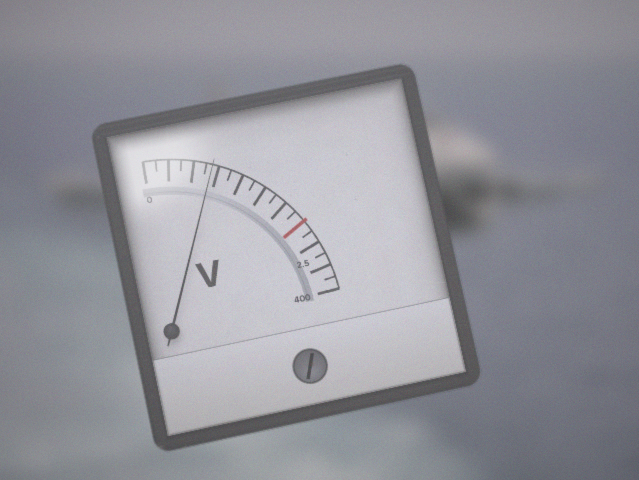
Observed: 110 V
